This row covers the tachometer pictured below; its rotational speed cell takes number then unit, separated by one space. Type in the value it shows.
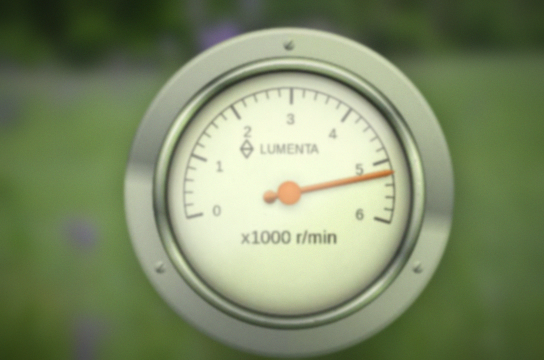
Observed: 5200 rpm
